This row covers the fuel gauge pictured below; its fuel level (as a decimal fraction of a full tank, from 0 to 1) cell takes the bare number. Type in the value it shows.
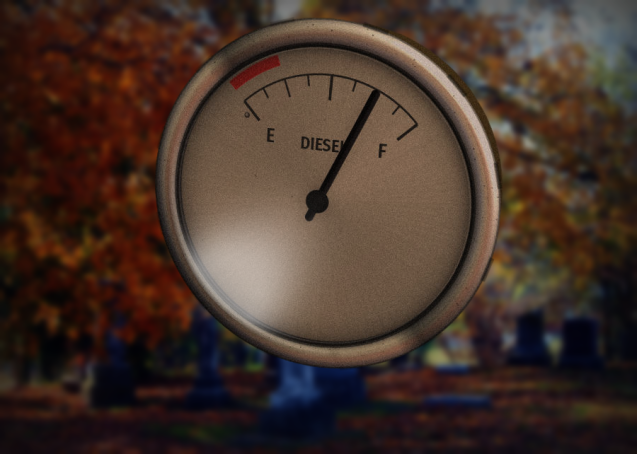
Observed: 0.75
